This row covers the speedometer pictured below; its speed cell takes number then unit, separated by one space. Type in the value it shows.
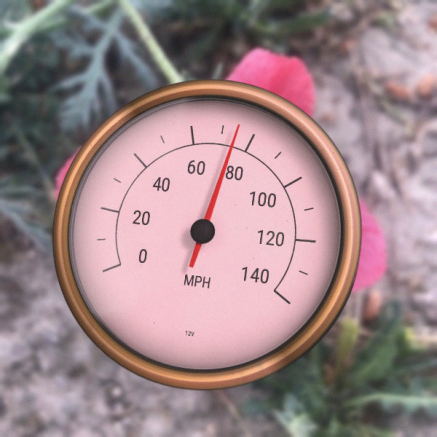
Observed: 75 mph
